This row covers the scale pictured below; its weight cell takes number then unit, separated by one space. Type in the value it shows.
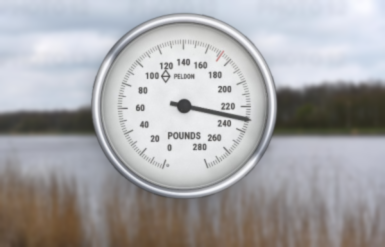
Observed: 230 lb
